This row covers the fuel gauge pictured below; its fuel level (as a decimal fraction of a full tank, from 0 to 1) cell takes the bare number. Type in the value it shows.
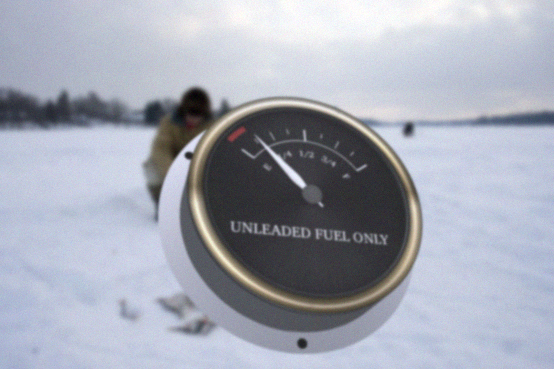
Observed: 0.125
